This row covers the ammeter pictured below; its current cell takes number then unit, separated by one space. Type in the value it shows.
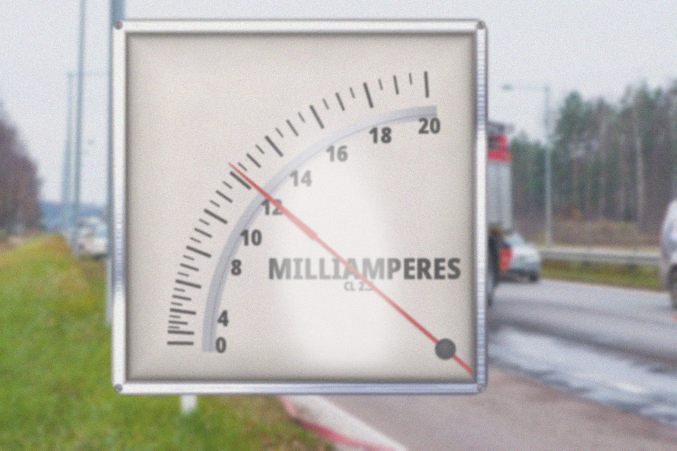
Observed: 12.25 mA
